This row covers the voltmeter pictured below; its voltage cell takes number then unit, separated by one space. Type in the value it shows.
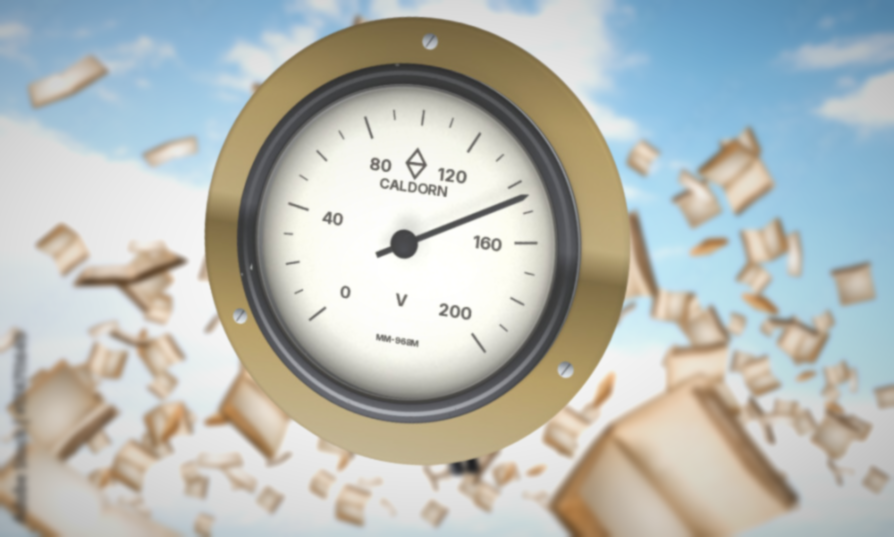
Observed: 145 V
